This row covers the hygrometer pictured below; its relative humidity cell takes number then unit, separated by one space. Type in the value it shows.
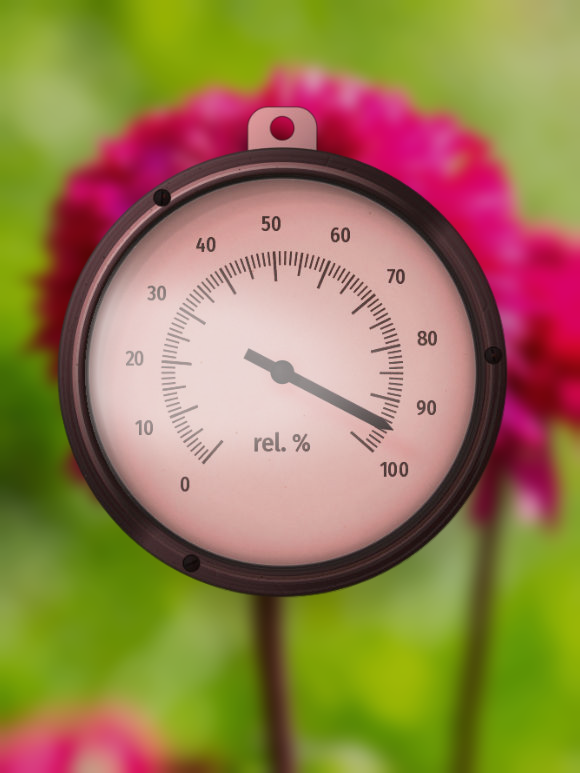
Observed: 95 %
